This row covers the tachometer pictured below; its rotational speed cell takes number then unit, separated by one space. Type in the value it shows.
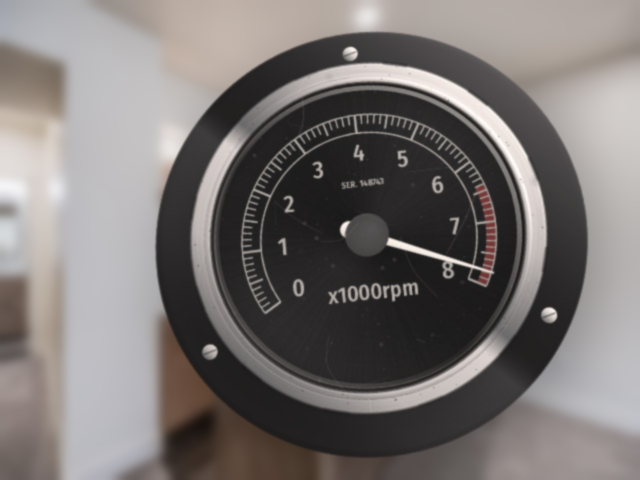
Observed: 7800 rpm
